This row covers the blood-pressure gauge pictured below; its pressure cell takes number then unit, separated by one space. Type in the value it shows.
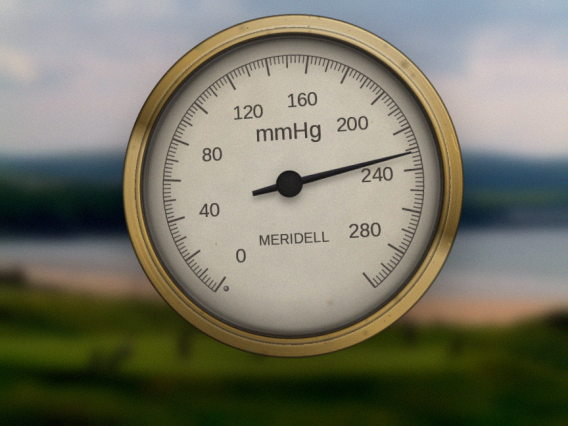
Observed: 232 mmHg
